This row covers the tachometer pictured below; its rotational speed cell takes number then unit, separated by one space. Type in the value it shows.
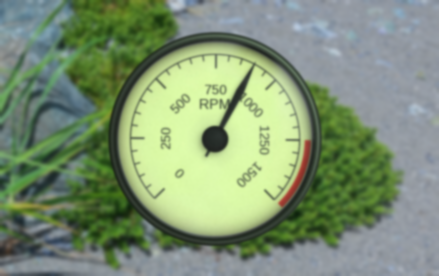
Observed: 900 rpm
